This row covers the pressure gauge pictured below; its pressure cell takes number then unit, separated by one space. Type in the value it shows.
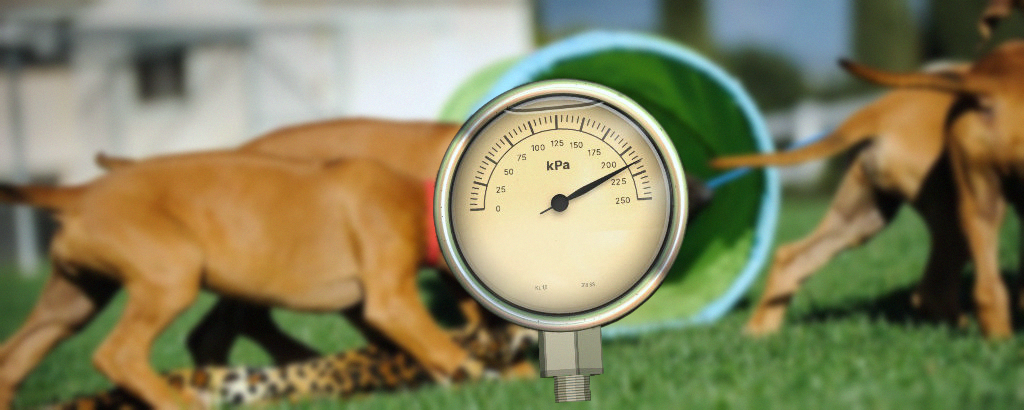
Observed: 215 kPa
